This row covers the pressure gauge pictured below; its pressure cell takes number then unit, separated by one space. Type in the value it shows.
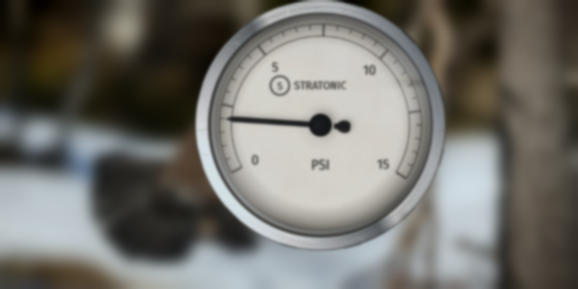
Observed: 2 psi
